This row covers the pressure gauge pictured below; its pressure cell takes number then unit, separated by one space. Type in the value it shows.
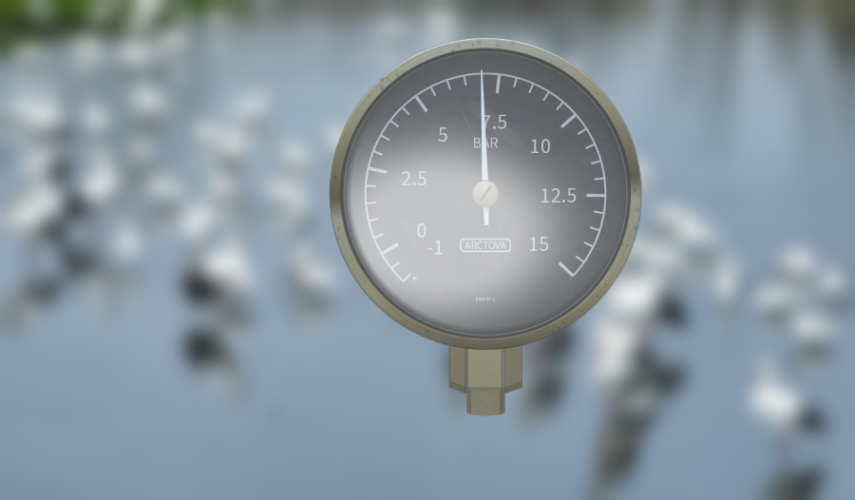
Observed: 7 bar
